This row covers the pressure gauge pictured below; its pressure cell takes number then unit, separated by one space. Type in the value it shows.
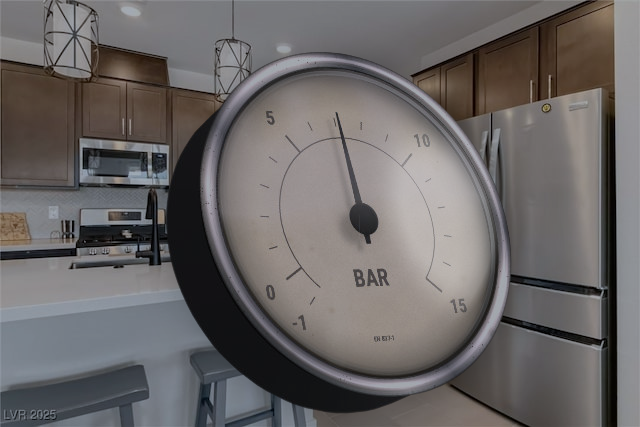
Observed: 7 bar
